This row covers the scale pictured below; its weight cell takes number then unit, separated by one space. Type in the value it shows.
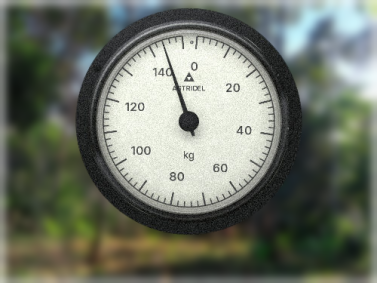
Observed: 144 kg
